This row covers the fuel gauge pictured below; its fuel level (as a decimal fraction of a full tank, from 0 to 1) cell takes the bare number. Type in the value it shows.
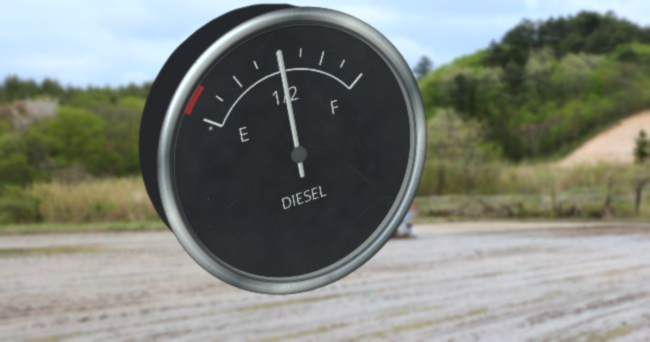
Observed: 0.5
